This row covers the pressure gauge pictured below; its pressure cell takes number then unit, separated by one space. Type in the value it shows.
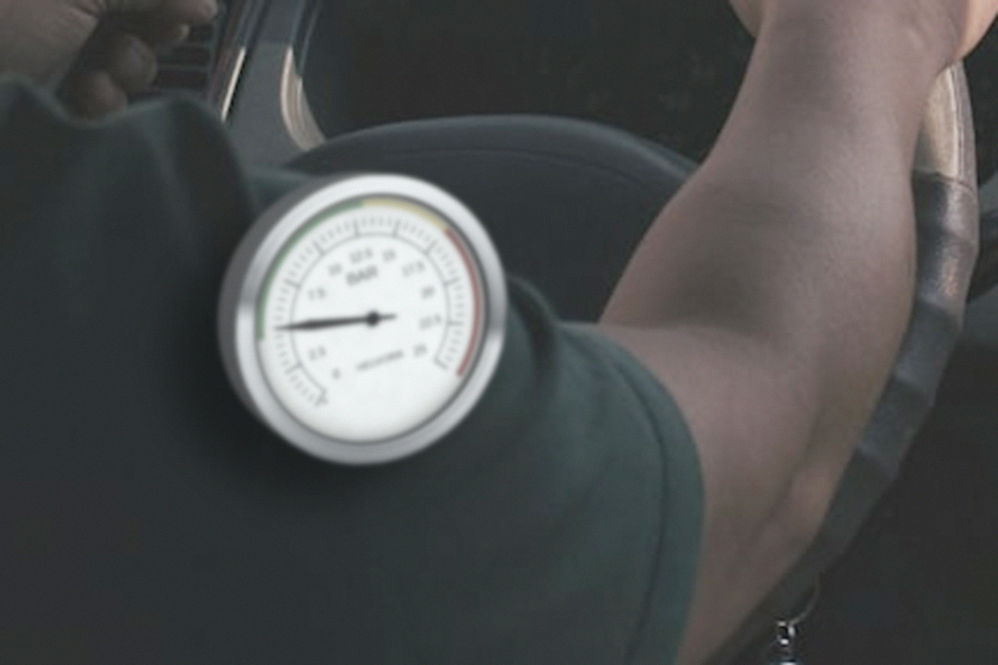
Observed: 5 bar
